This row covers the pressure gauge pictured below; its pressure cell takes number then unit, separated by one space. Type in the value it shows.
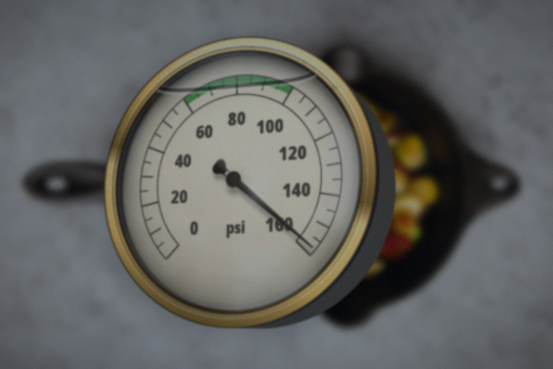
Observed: 157.5 psi
